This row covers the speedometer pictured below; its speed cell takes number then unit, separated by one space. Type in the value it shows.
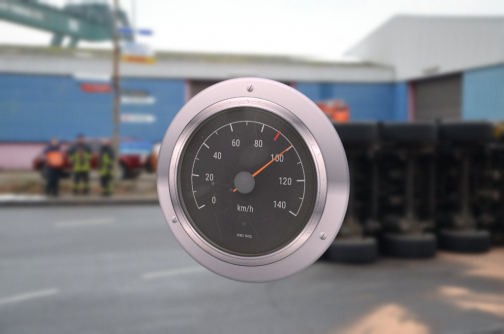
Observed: 100 km/h
